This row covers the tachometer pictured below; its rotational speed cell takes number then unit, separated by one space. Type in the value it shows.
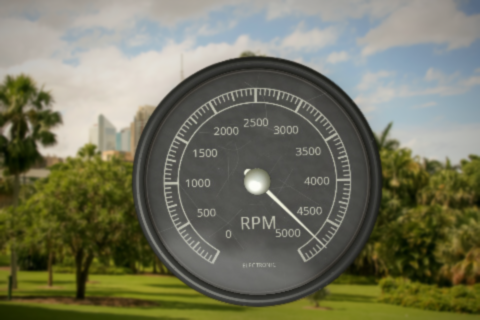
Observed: 4750 rpm
